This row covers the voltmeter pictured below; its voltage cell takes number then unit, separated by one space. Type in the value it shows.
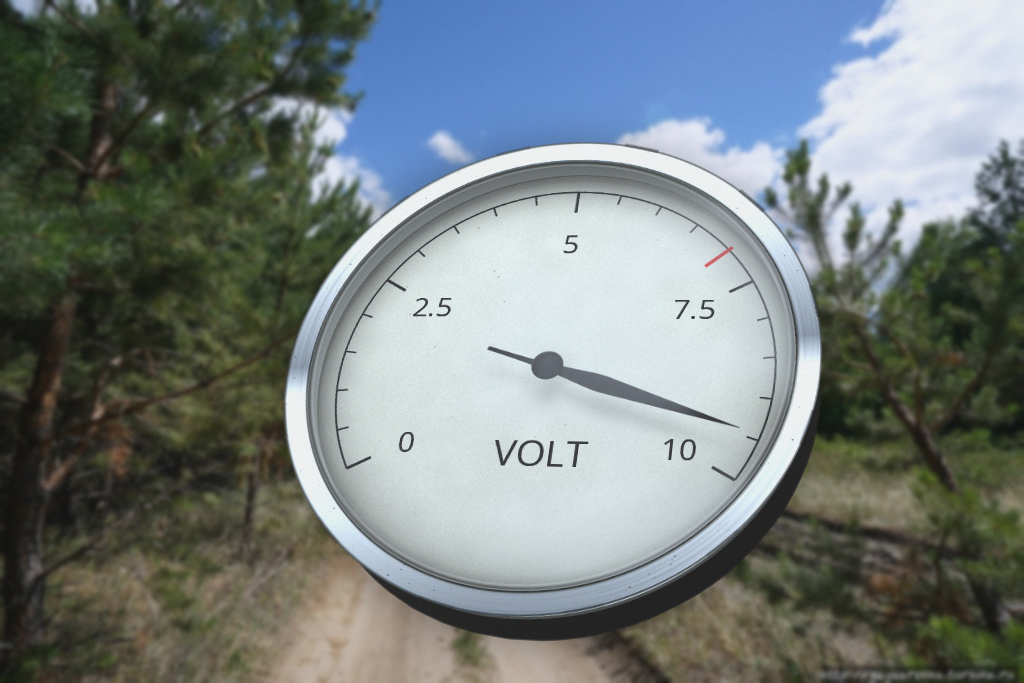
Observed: 9.5 V
